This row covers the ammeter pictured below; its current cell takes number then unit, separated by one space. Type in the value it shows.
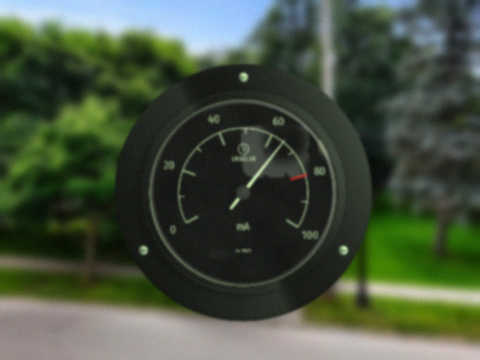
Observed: 65 mA
